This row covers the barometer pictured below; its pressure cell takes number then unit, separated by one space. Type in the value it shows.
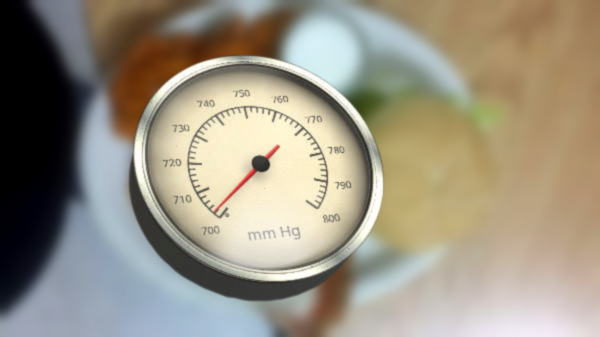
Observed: 702 mmHg
